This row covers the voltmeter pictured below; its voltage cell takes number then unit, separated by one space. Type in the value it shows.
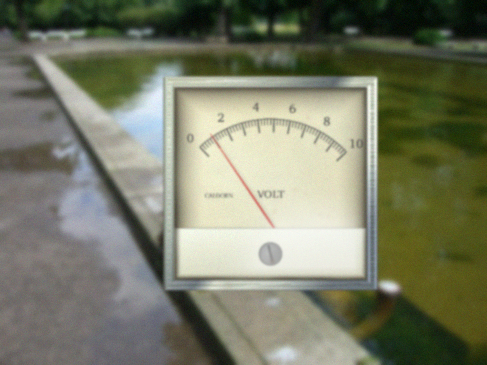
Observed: 1 V
